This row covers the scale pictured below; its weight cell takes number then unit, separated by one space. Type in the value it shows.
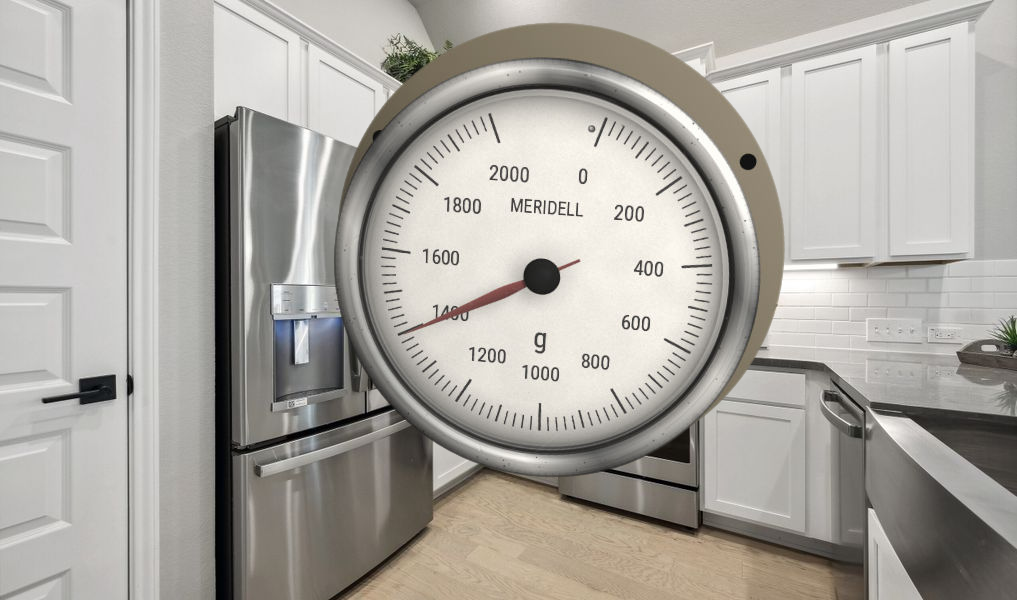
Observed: 1400 g
